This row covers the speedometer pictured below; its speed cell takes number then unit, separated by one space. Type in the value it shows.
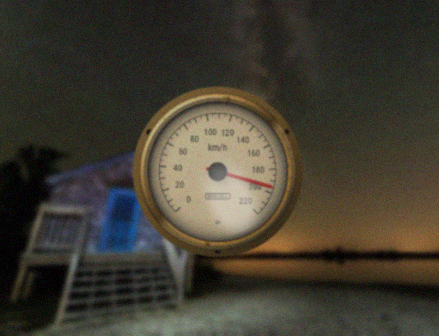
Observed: 195 km/h
